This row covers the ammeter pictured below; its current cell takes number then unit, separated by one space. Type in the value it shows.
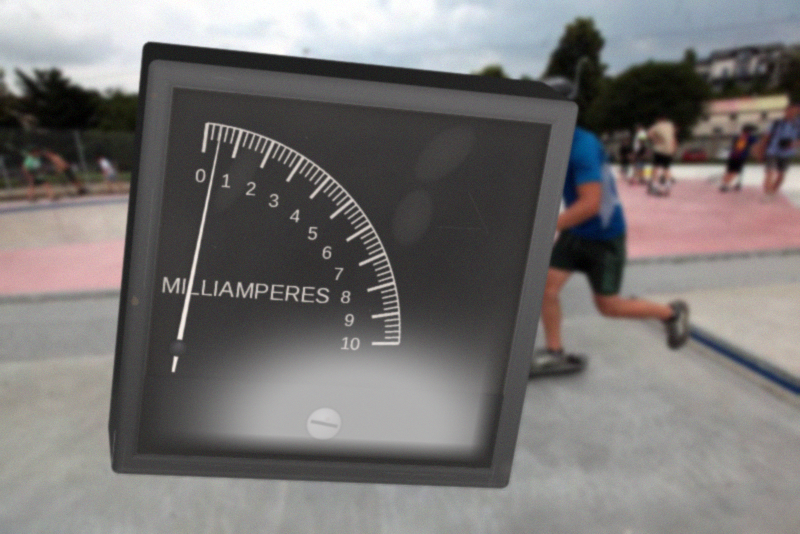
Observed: 0.4 mA
